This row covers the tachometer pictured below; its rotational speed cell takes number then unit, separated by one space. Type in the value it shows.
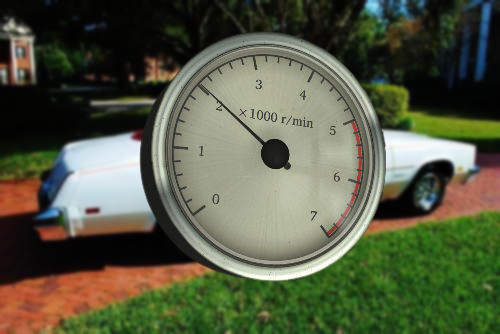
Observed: 2000 rpm
